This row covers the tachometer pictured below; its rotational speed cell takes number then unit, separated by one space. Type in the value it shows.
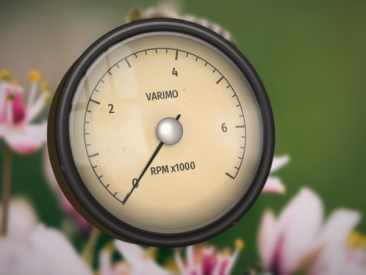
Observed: 0 rpm
